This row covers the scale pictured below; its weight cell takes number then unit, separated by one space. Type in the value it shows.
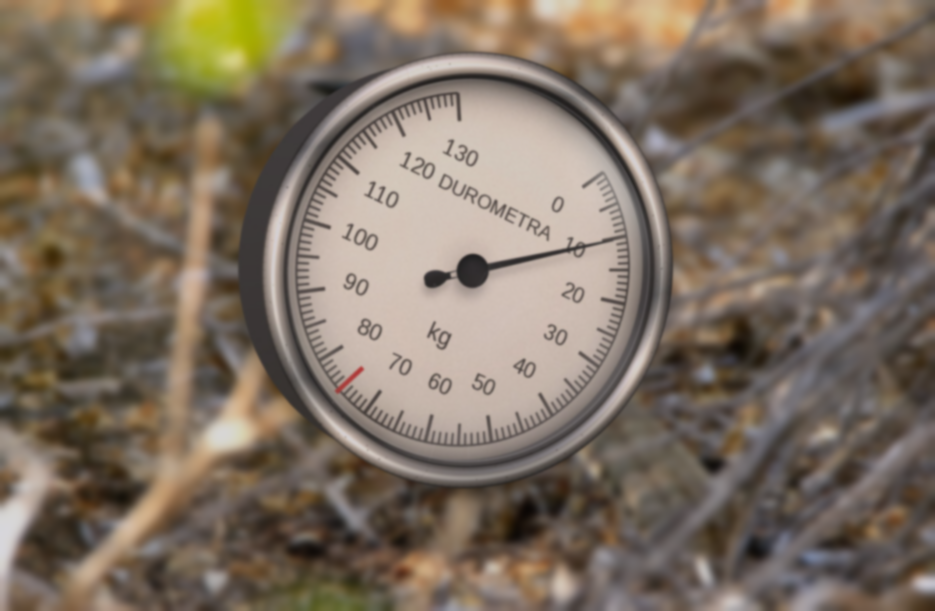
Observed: 10 kg
